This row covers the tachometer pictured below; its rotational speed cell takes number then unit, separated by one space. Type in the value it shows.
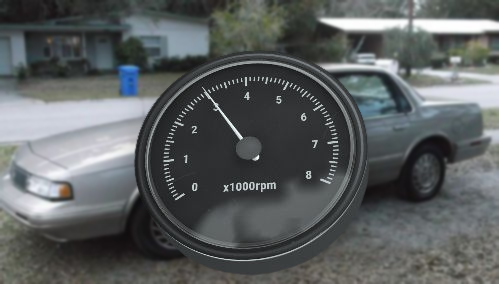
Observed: 3000 rpm
